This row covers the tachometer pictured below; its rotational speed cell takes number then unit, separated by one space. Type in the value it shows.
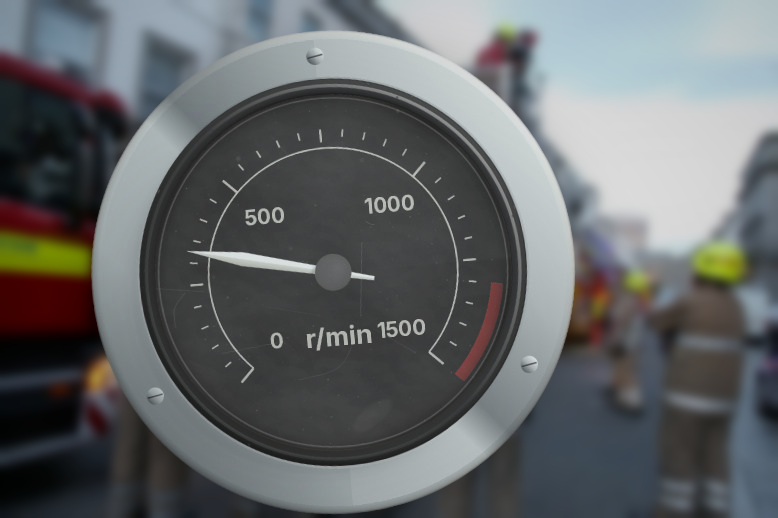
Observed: 325 rpm
